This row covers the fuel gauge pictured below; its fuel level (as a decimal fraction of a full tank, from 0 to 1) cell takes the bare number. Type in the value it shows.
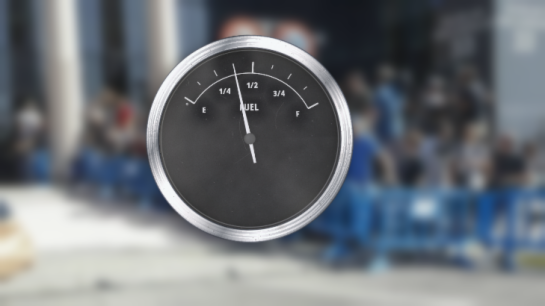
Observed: 0.375
